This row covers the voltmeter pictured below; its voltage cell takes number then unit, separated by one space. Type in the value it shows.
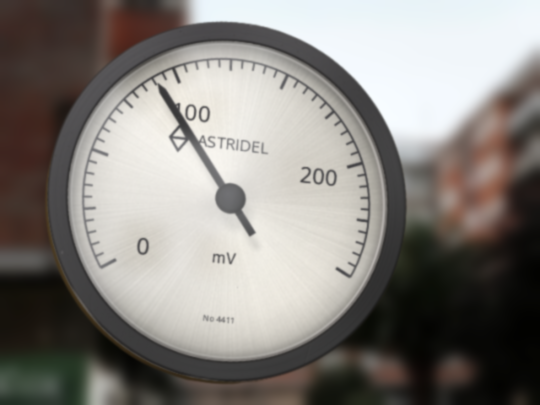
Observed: 90 mV
